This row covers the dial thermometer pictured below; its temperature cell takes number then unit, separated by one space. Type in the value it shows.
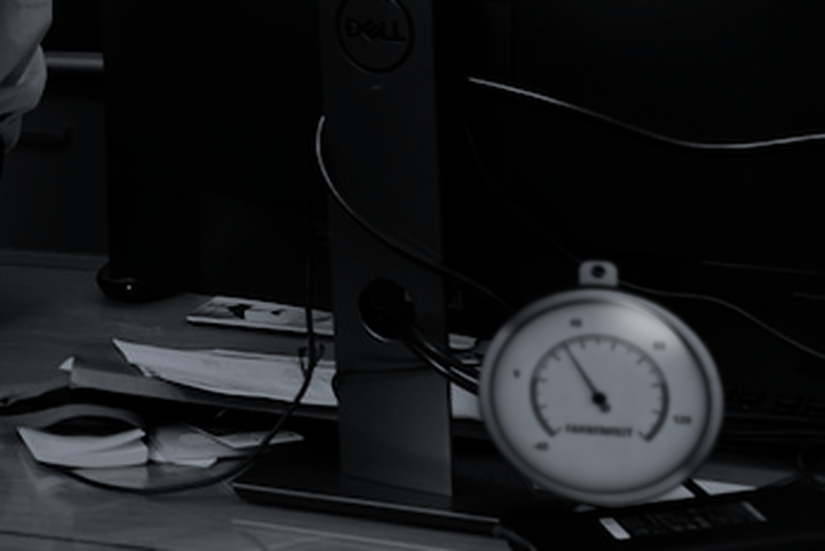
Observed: 30 °F
